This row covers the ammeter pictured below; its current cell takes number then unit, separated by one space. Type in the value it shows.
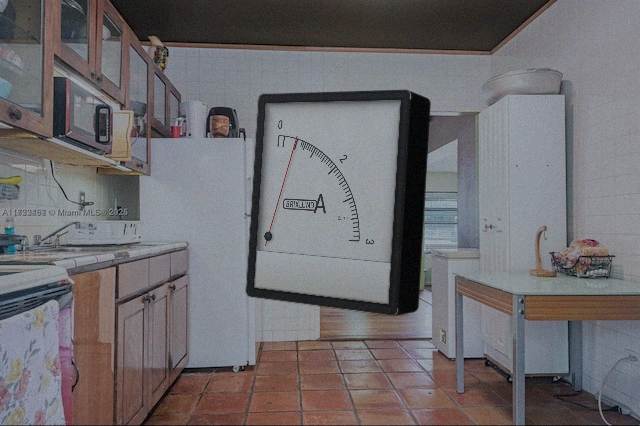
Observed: 1 A
